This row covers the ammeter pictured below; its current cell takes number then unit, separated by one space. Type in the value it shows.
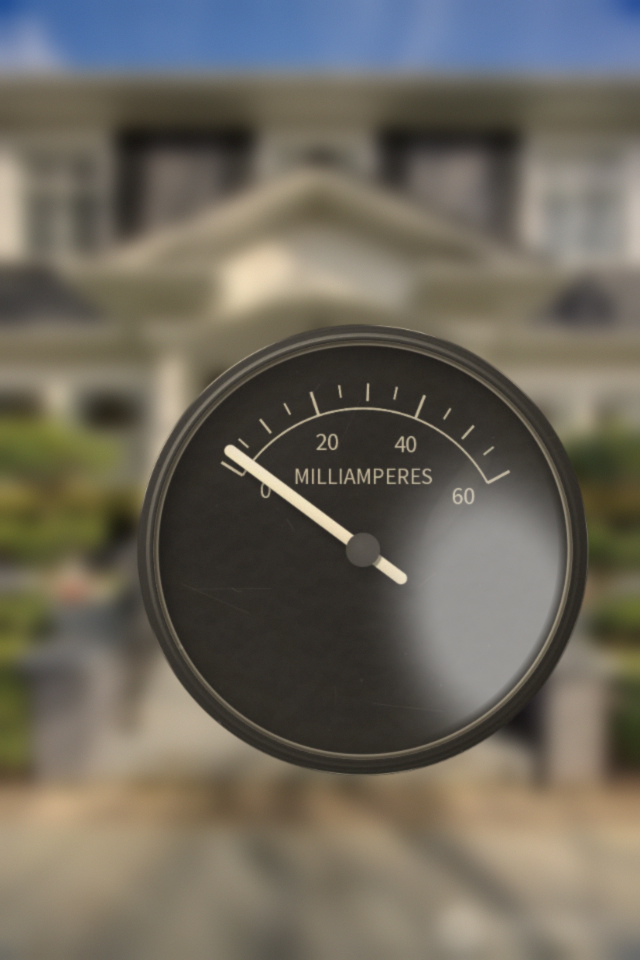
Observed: 2.5 mA
